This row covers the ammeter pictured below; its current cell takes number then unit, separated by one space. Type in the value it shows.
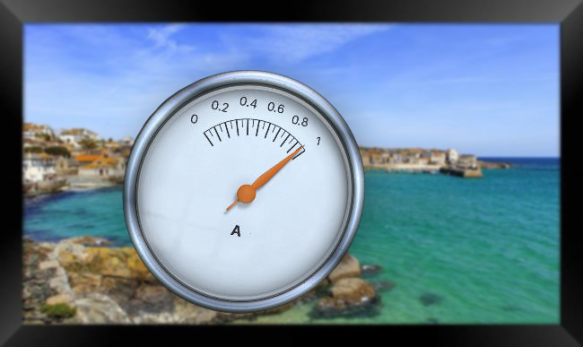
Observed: 0.95 A
